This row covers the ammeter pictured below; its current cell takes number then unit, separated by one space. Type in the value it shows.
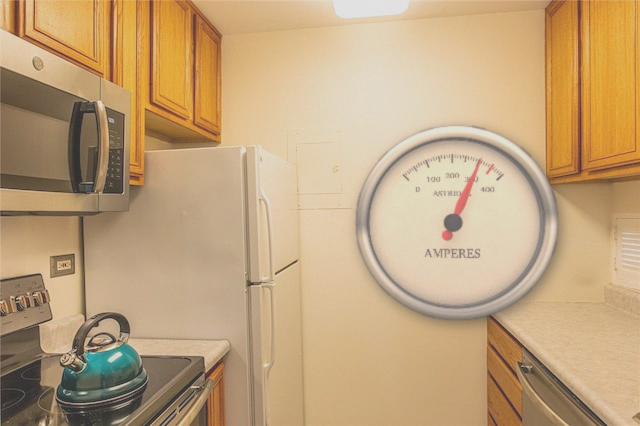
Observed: 300 A
